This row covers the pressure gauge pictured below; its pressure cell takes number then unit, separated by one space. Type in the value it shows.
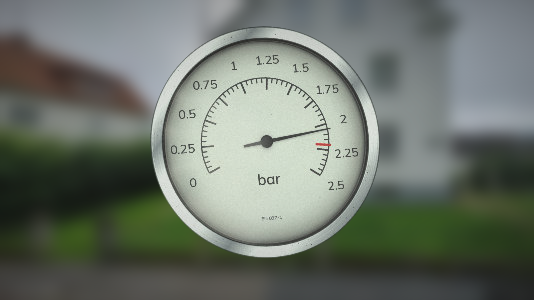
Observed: 2.05 bar
